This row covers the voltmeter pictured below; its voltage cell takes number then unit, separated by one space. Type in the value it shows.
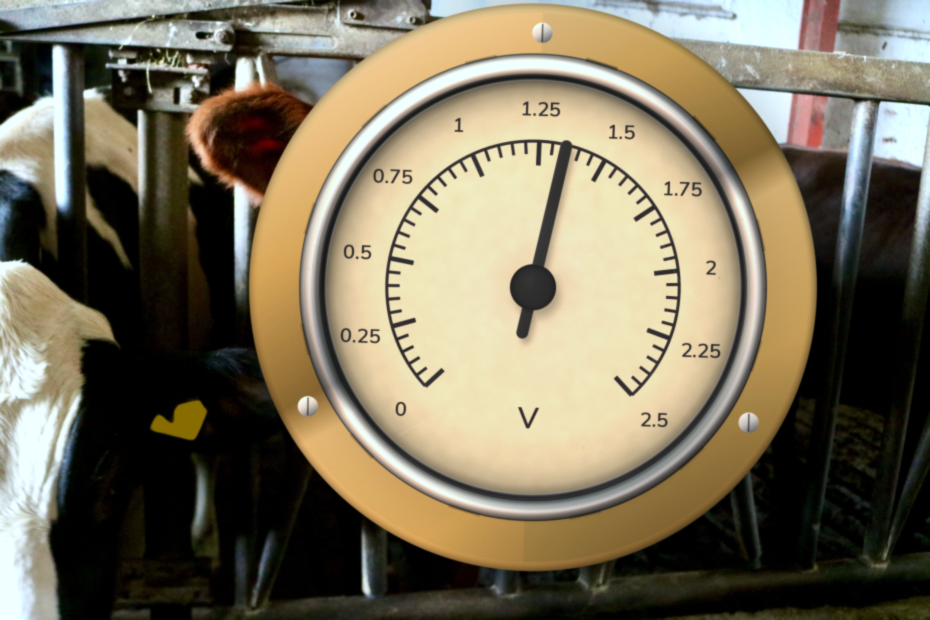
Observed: 1.35 V
